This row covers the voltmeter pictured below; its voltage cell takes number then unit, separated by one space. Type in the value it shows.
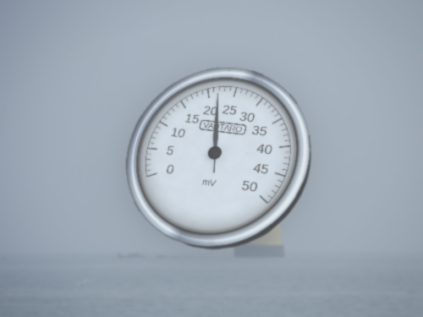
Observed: 22 mV
